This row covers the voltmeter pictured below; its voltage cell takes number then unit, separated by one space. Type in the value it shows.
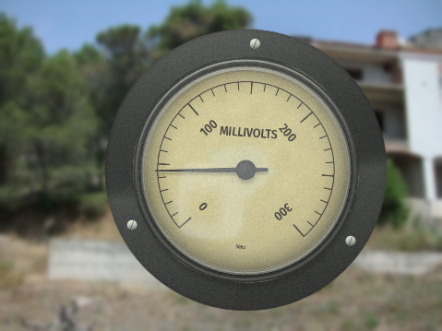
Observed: 45 mV
